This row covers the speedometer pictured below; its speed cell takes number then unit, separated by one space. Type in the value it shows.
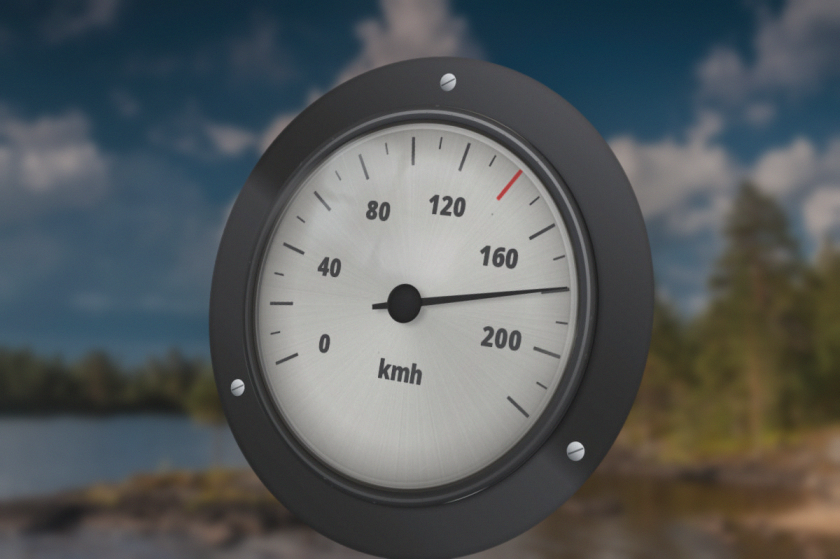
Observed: 180 km/h
